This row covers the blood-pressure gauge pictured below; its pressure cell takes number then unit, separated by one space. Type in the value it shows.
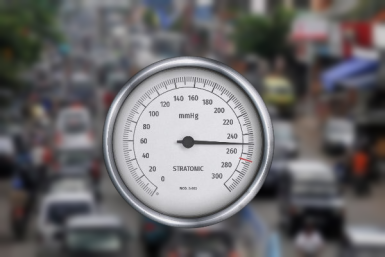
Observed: 250 mmHg
